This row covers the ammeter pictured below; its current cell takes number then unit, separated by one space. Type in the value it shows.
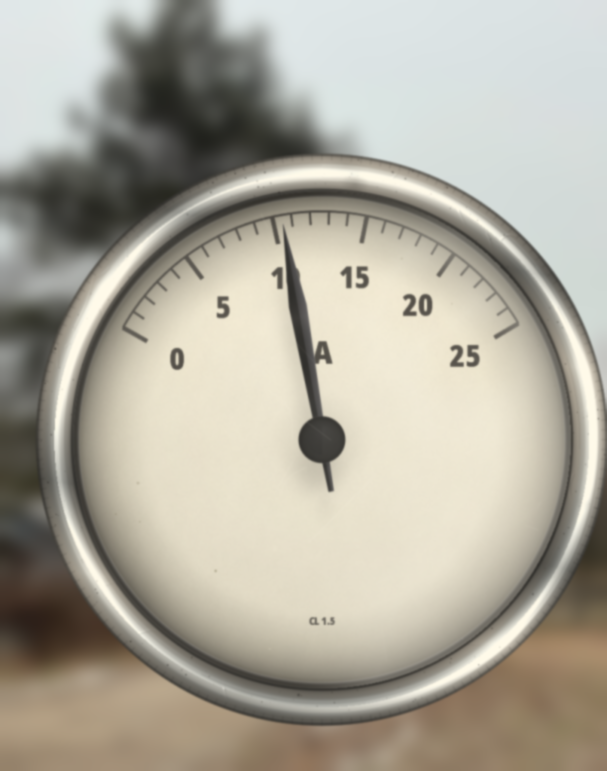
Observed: 10.5 A
